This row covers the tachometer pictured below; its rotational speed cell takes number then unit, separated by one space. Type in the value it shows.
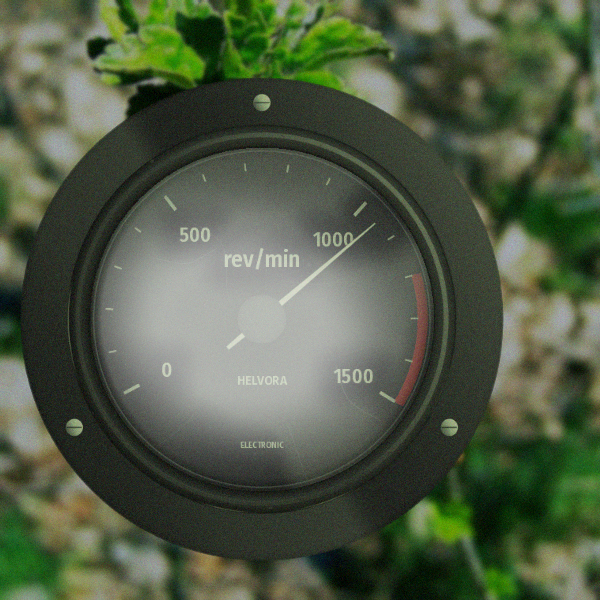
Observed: 1050 rpm
